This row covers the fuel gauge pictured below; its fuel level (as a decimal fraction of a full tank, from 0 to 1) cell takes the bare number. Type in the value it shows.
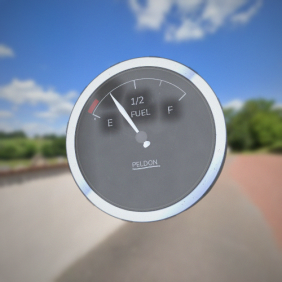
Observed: 0.25
